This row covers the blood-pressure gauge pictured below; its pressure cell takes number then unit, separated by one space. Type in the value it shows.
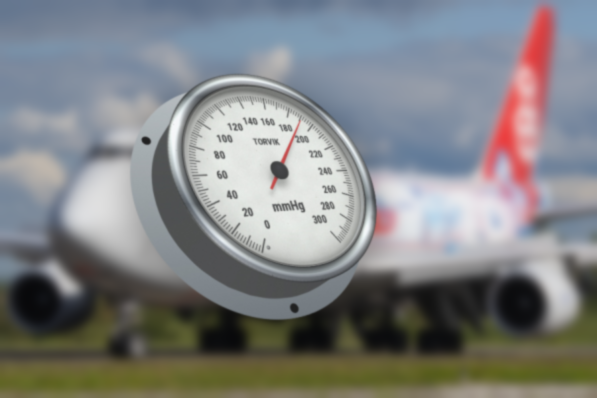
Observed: 190 mmHg
